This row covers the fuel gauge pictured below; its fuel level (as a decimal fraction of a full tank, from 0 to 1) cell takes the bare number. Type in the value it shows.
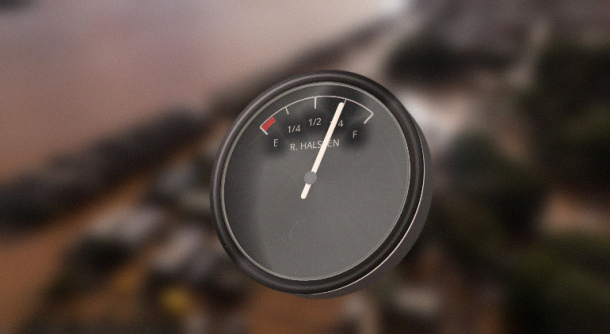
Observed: 0.75
